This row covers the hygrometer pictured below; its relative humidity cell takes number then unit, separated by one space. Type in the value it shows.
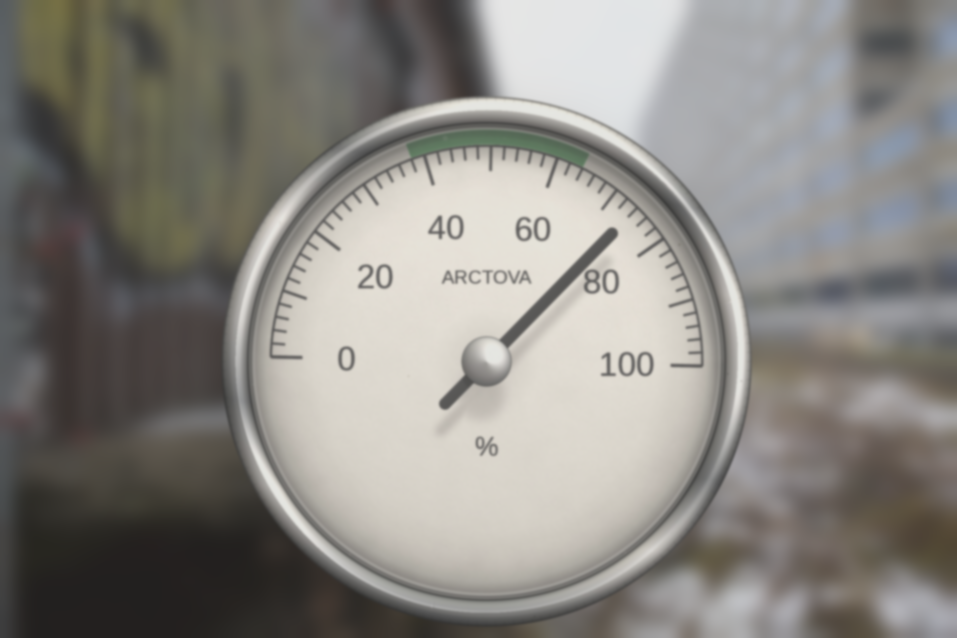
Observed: 74 %
